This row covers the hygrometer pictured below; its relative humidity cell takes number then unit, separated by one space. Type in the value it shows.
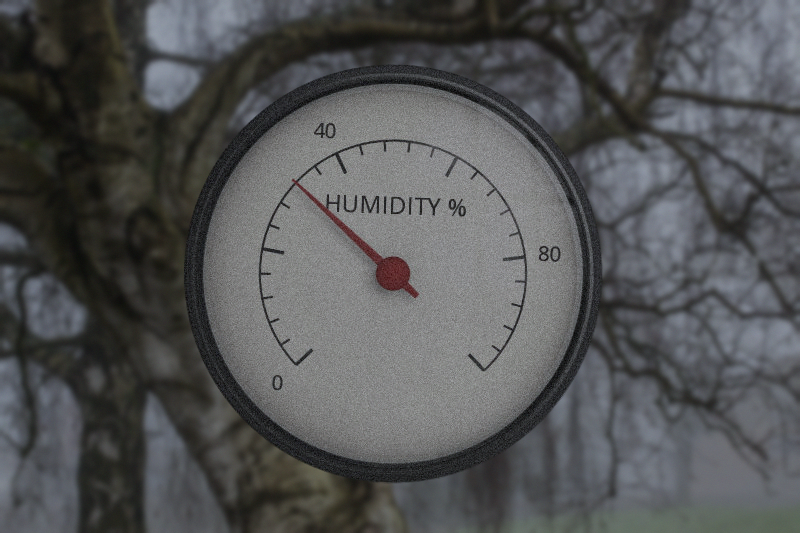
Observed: 32 %
